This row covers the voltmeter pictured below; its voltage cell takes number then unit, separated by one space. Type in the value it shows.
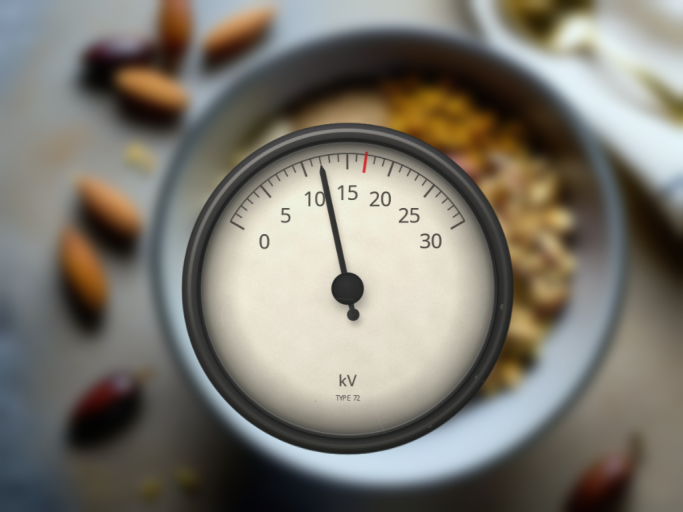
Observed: 12 kV
